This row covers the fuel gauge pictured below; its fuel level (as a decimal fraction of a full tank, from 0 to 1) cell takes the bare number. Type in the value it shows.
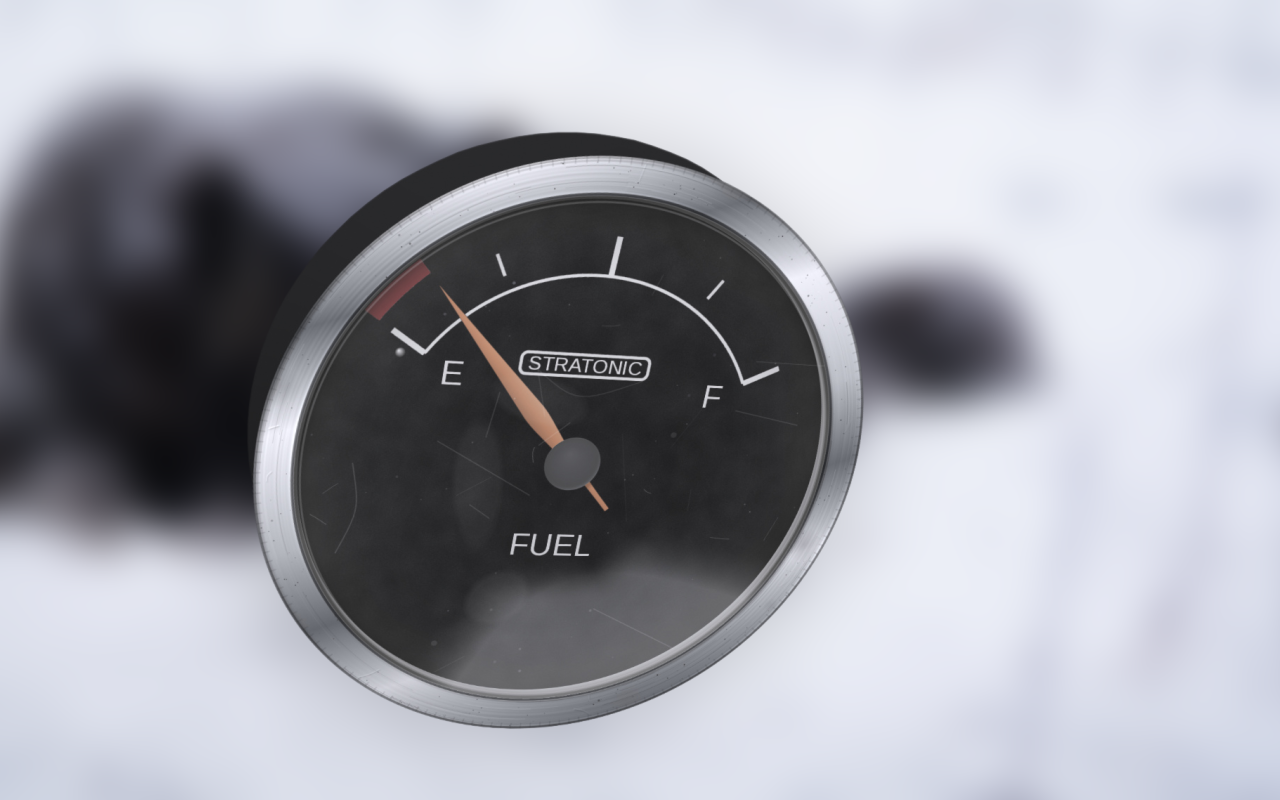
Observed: 0.125
